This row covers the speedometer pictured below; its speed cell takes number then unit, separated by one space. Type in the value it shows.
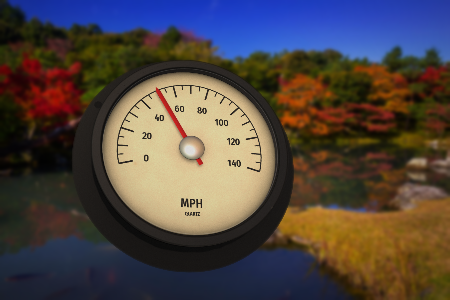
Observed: 50 mph
